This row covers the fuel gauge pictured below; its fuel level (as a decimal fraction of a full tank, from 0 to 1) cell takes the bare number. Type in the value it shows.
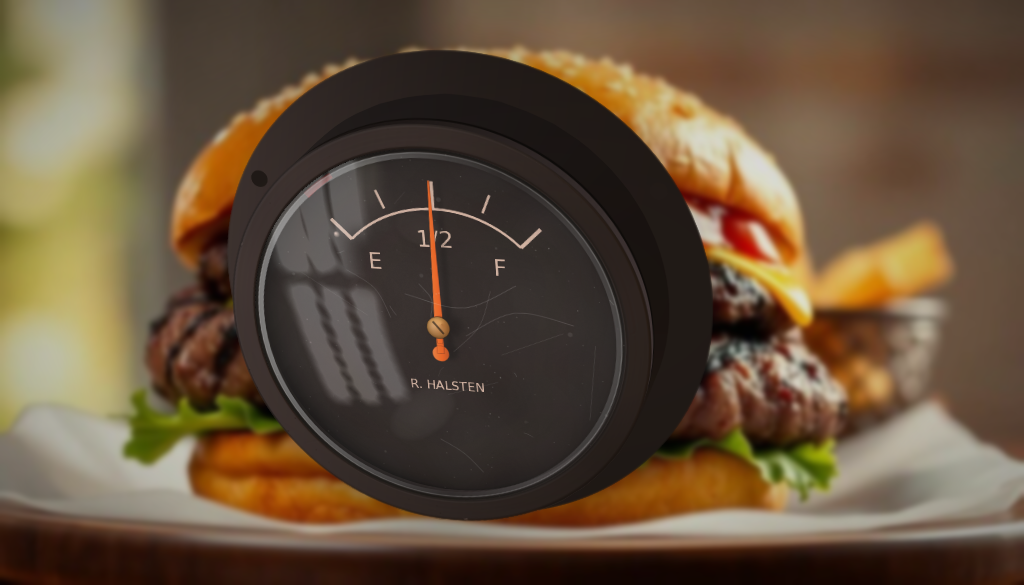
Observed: 0.5
